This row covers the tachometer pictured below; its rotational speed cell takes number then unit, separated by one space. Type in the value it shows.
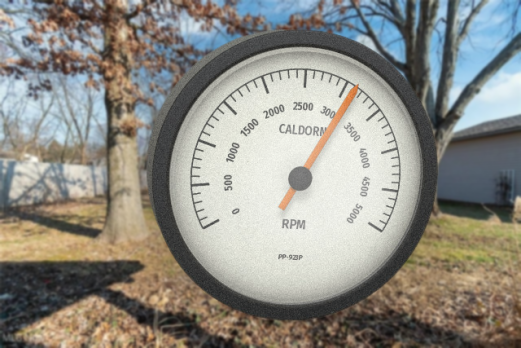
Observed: 3100 rpm
